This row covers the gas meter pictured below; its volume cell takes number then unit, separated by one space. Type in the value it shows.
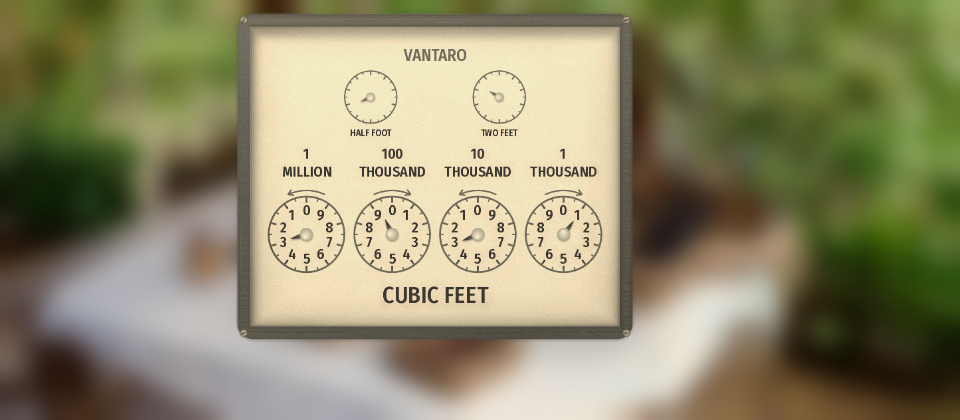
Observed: 293100 ft³
